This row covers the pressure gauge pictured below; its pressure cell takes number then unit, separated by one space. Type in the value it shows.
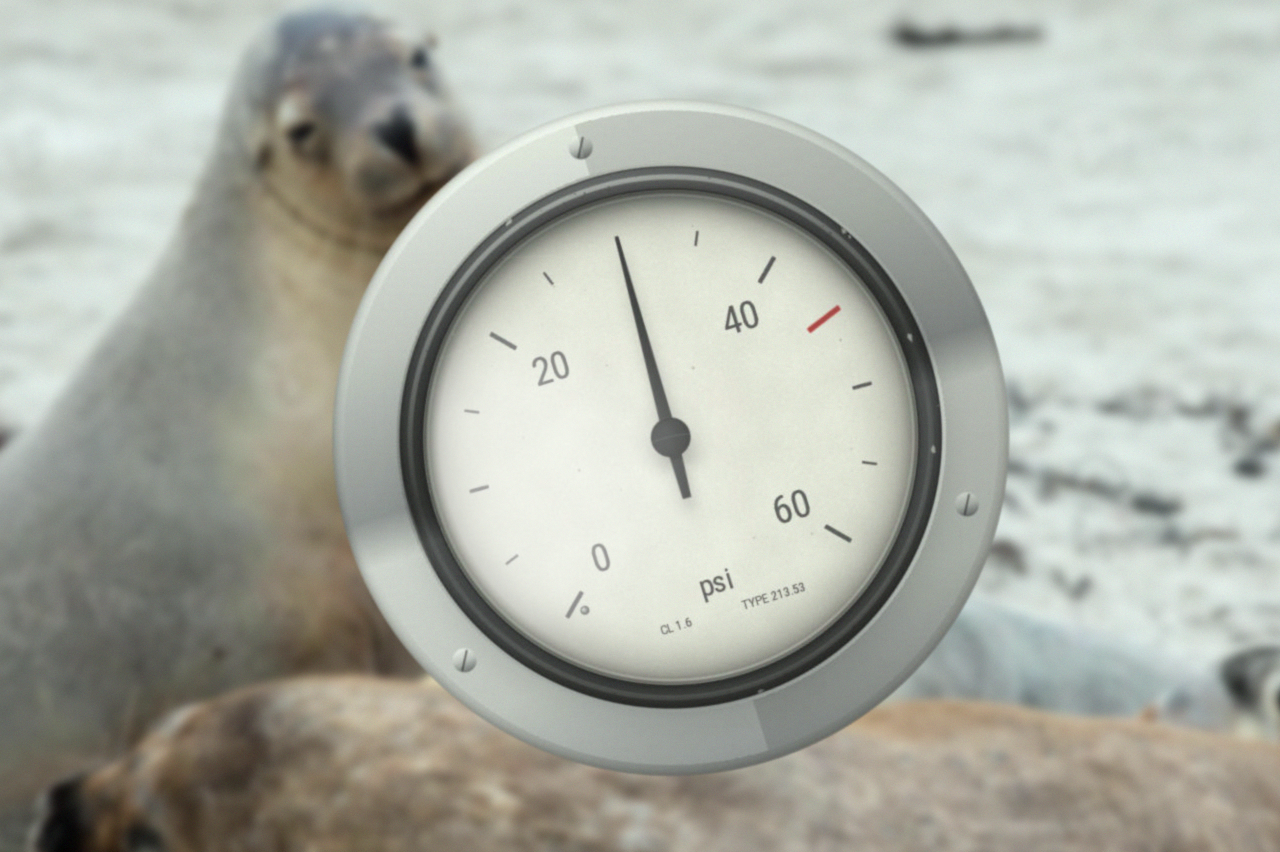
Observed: 30 psi
